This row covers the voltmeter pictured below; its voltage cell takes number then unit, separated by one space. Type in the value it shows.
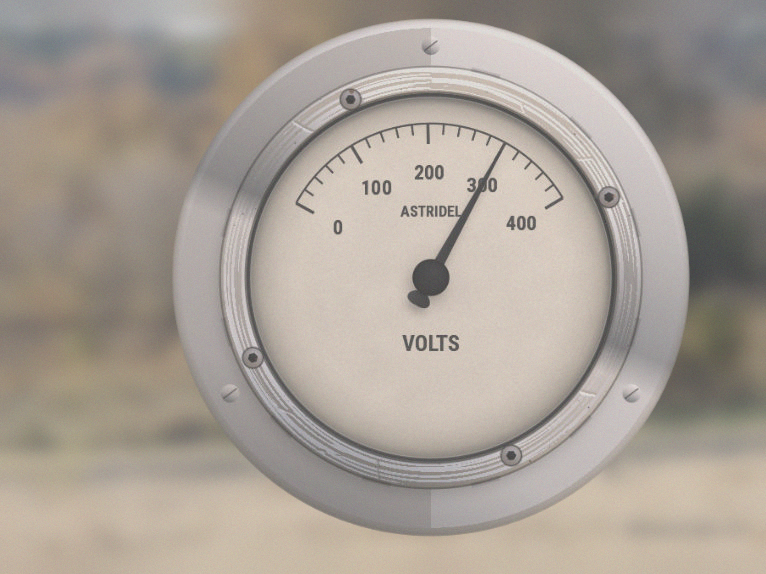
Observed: 300 V
